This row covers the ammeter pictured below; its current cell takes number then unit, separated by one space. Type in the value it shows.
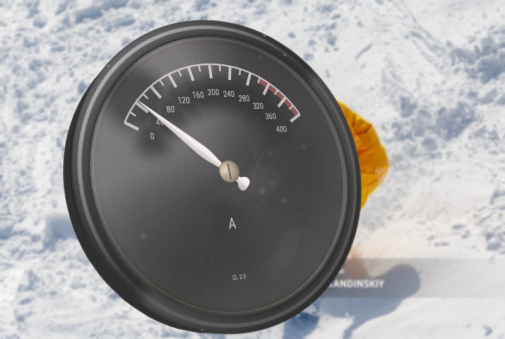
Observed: 40 A
